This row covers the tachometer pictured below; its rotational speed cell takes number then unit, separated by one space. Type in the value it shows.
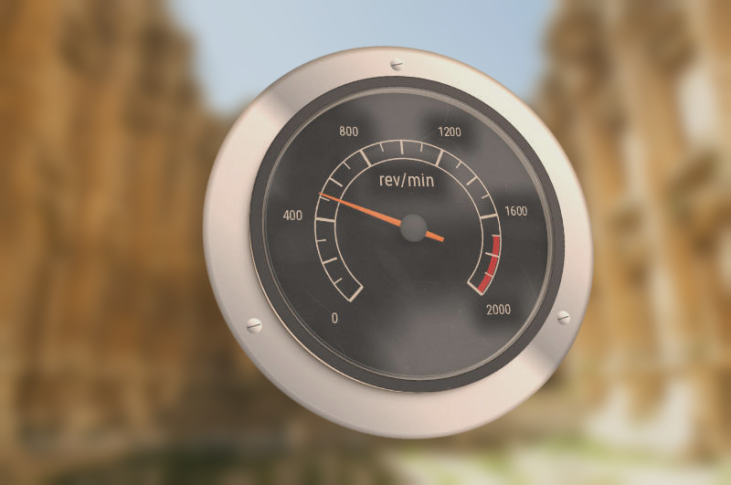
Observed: 500 rpm
